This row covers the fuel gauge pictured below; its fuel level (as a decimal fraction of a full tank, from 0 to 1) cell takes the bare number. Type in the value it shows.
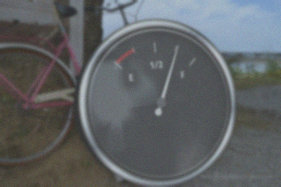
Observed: 0.75
